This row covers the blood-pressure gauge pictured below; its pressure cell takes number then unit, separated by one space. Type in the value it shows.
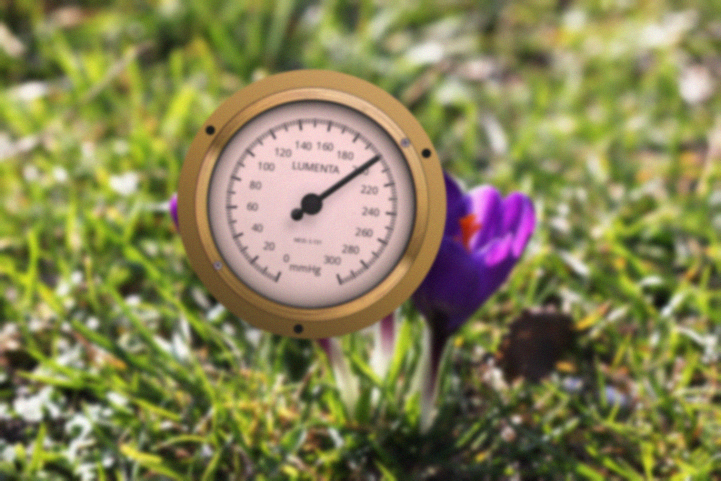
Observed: 200 mmHg
